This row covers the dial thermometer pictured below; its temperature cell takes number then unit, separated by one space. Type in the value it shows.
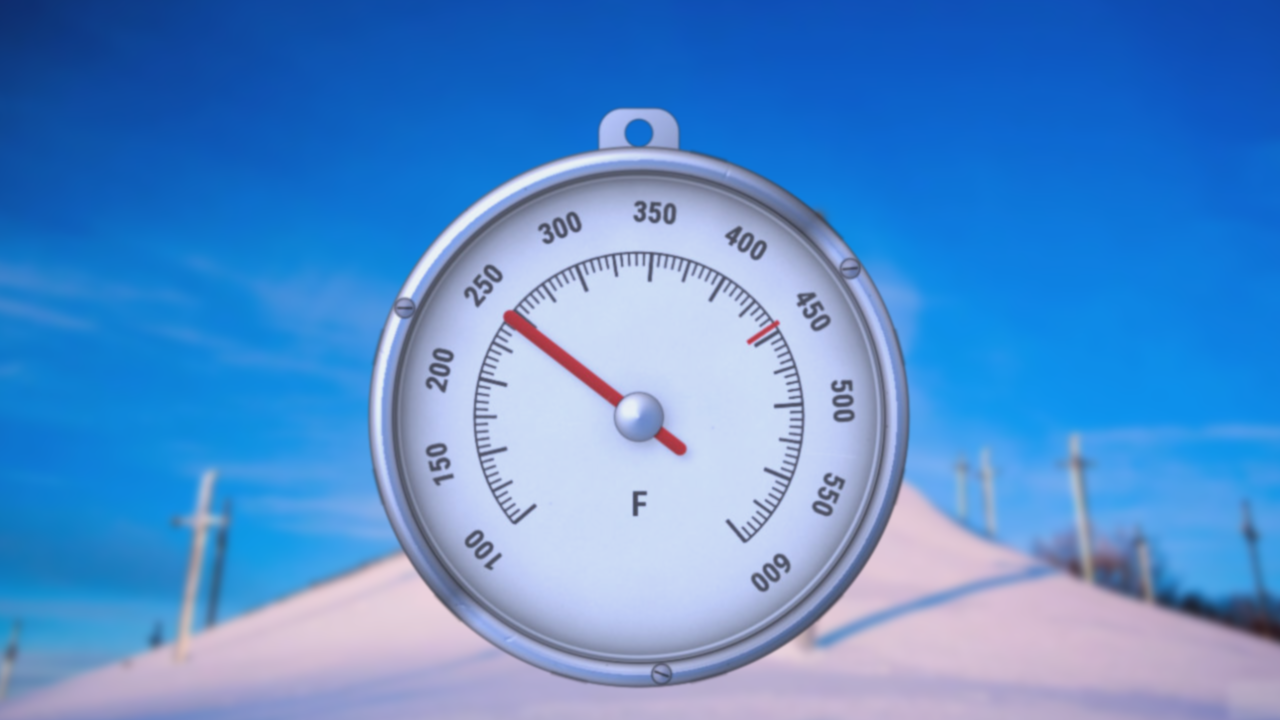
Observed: 245 °F
